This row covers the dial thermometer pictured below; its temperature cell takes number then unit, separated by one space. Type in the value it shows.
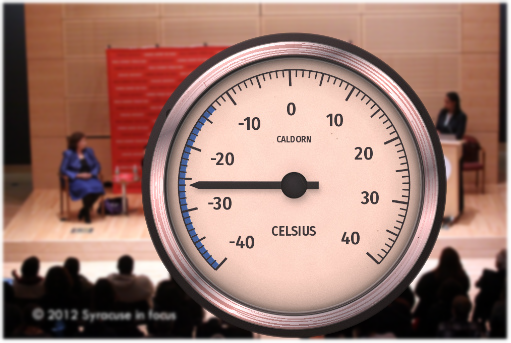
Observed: -26 °C
